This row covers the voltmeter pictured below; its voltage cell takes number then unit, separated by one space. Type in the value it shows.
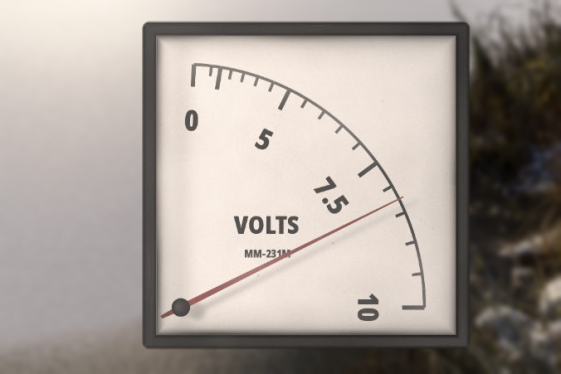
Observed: 8.25 V
